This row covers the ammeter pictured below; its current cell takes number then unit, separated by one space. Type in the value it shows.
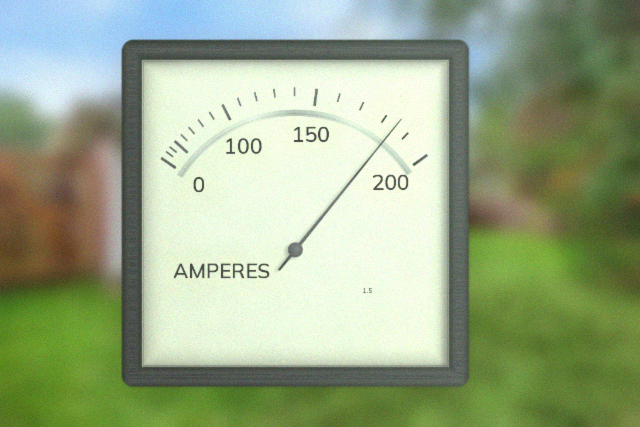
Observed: 185 A
